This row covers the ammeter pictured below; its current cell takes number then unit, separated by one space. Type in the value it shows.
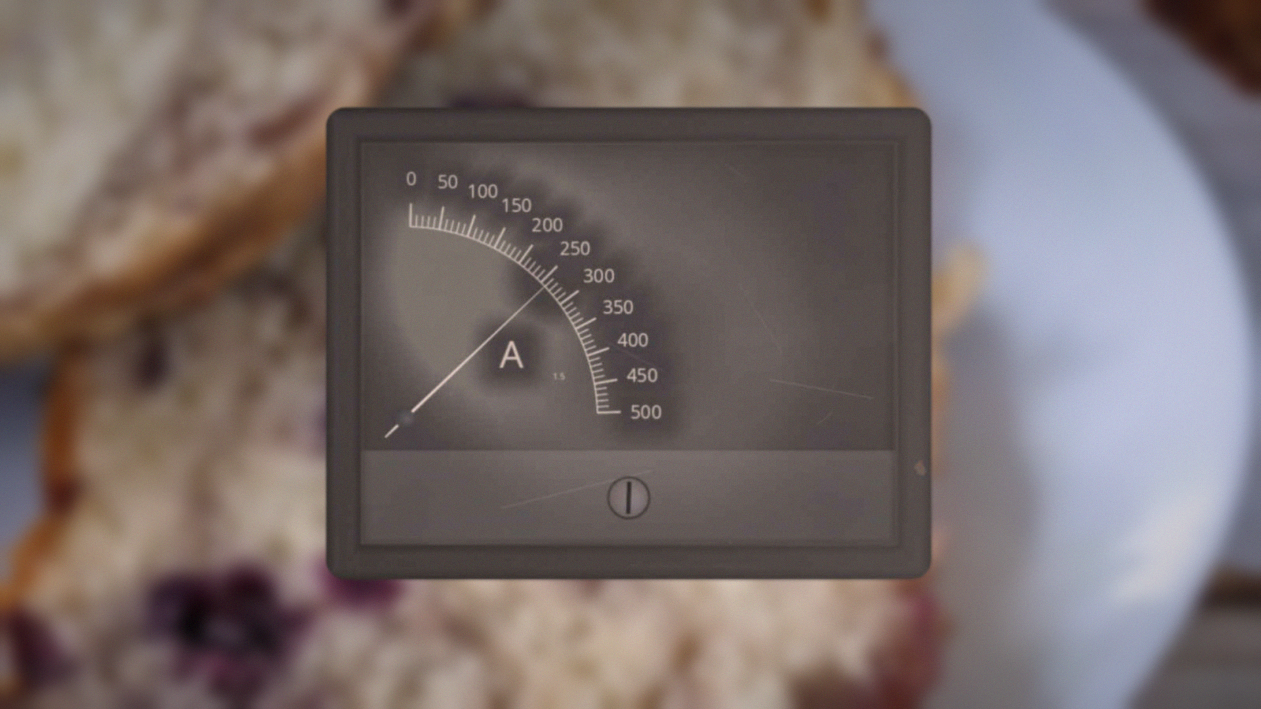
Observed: 260 A
